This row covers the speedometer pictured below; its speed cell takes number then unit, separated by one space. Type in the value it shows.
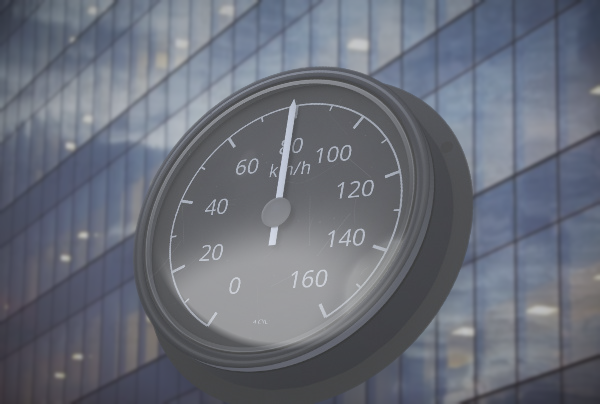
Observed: 80 km/h
